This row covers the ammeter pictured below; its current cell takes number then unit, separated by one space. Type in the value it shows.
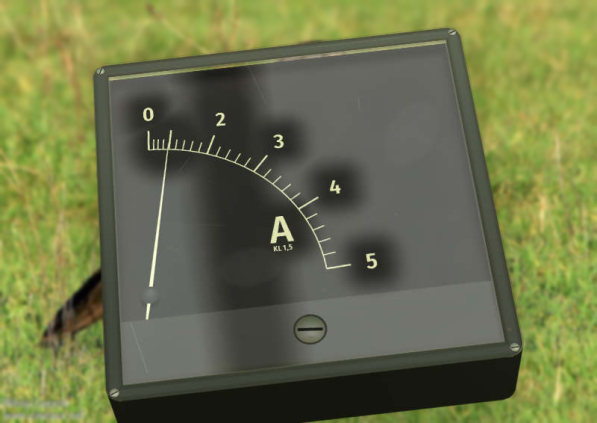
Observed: 1 A
